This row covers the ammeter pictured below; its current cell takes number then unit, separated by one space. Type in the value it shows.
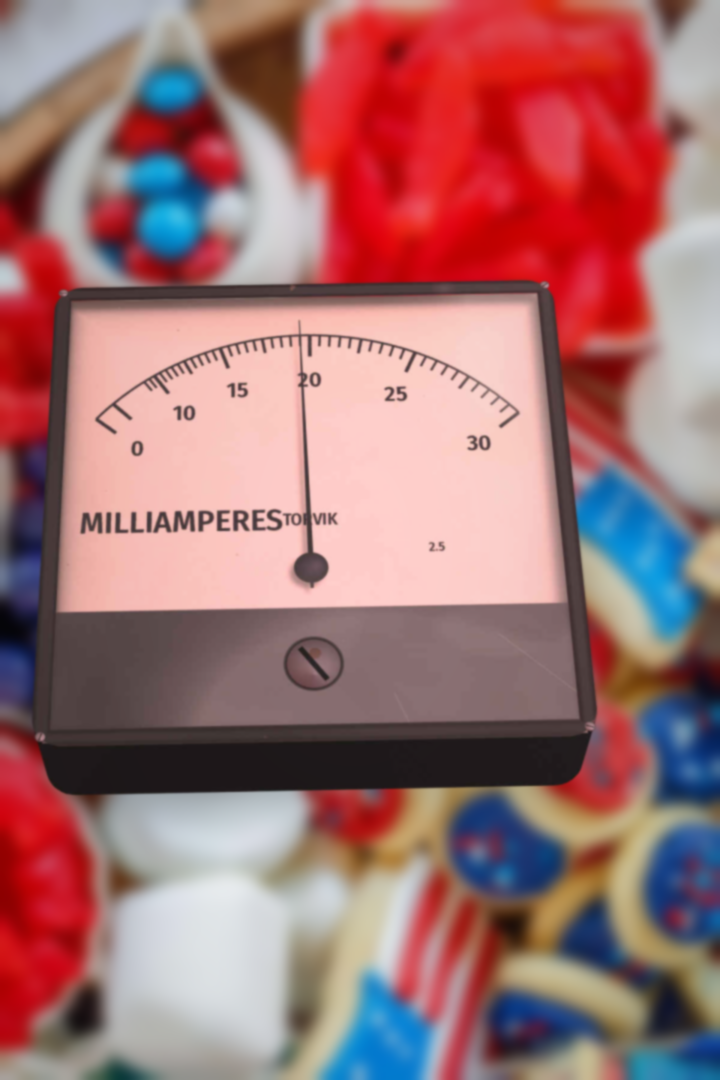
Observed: 19.5 mA
